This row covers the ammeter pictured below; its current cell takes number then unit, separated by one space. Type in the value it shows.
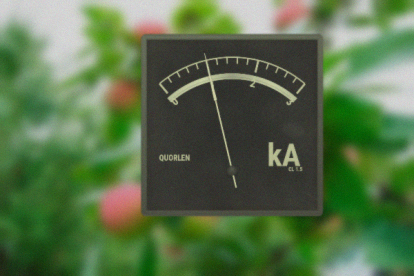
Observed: 1 kA
